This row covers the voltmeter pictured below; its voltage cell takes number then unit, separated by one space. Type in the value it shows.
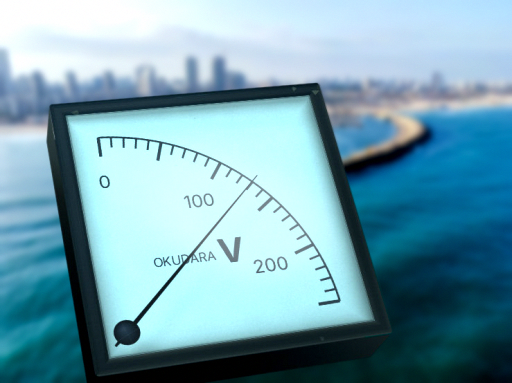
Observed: 130 V
